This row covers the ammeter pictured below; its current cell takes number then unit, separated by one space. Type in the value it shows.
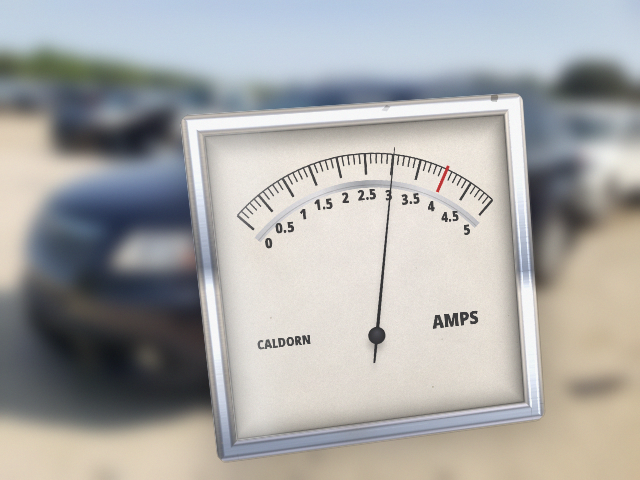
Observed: 3 A
